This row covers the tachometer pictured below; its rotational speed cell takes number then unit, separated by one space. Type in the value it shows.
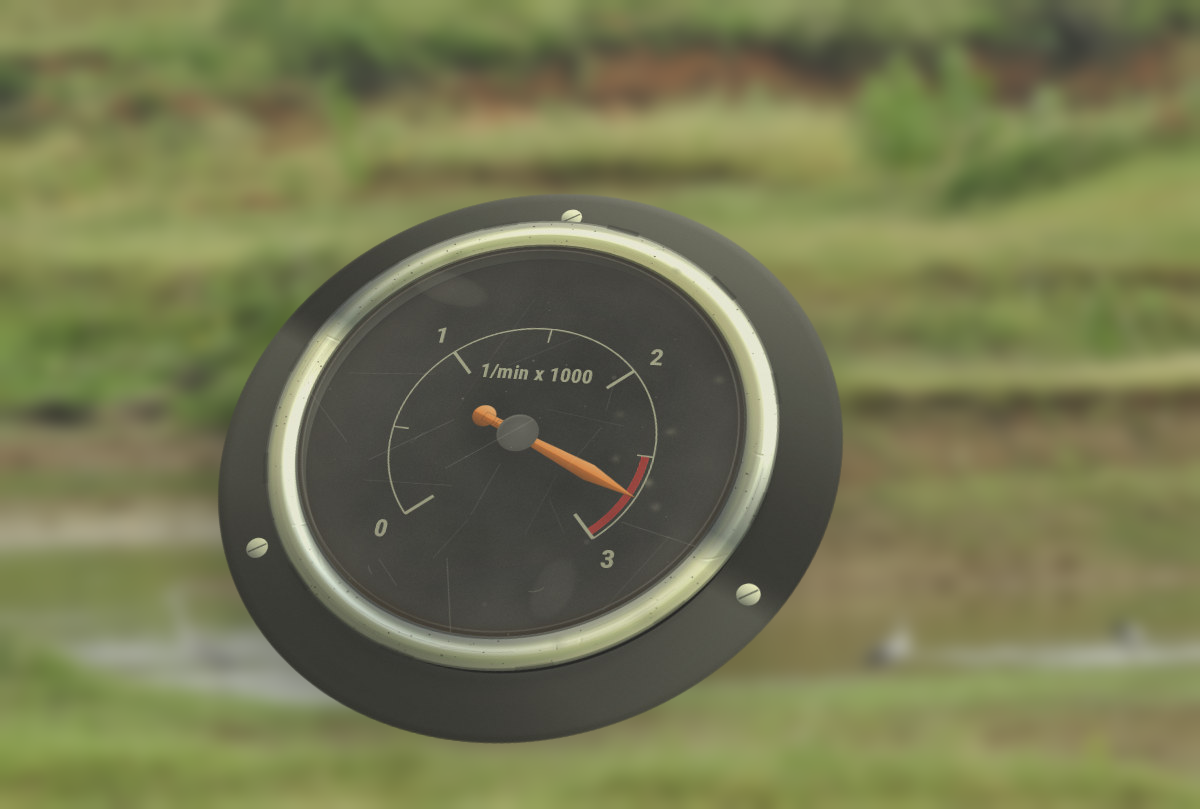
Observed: 2750 rpm
